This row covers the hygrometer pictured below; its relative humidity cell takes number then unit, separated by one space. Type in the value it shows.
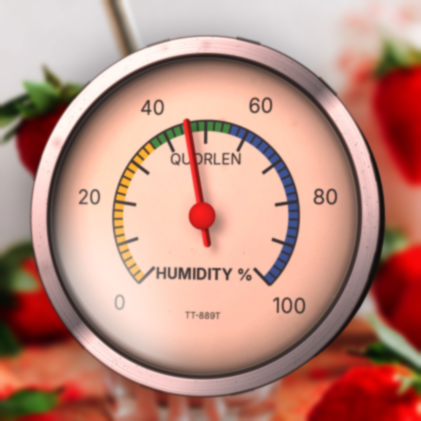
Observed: 46 %
